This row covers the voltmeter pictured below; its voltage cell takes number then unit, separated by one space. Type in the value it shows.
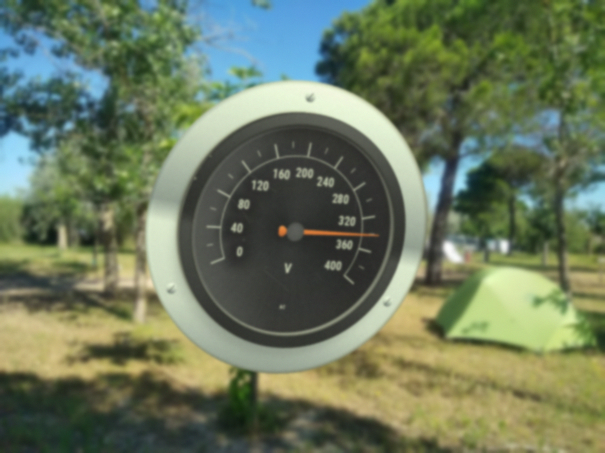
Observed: 340 V
